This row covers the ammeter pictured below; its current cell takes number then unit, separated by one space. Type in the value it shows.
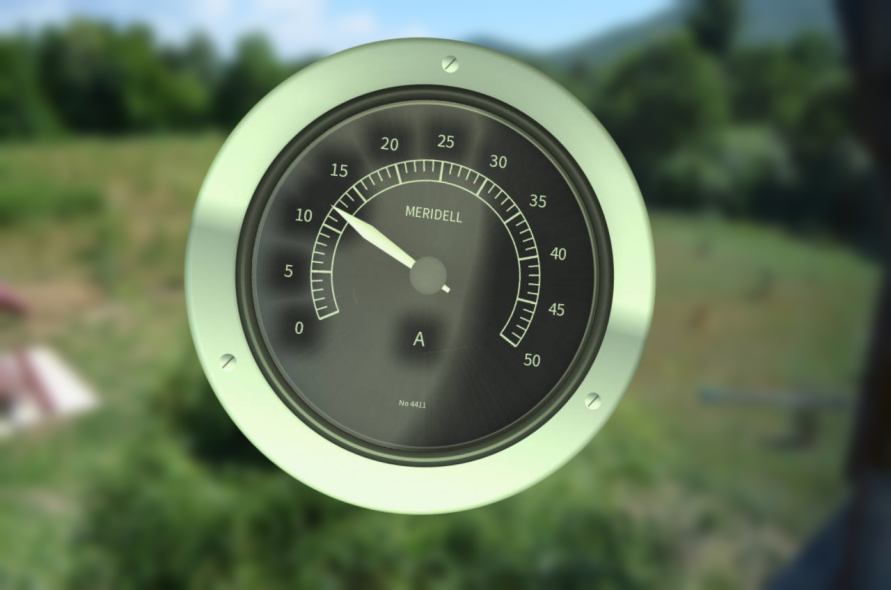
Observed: 12 A
